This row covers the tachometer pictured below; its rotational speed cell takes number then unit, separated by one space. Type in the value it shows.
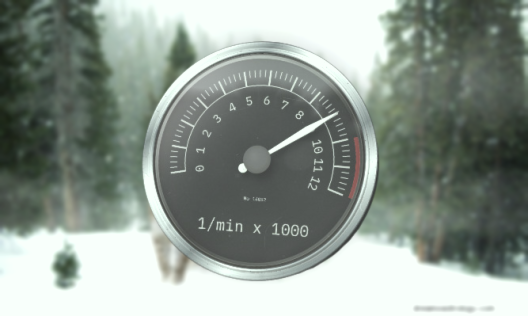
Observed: 9000 rpm
